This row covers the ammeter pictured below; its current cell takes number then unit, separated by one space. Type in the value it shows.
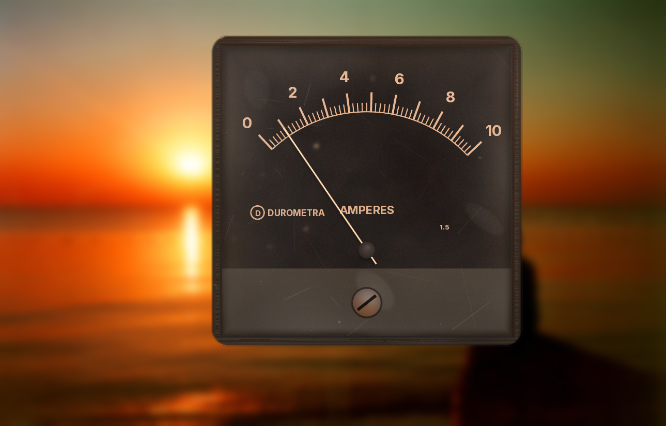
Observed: 1 A
